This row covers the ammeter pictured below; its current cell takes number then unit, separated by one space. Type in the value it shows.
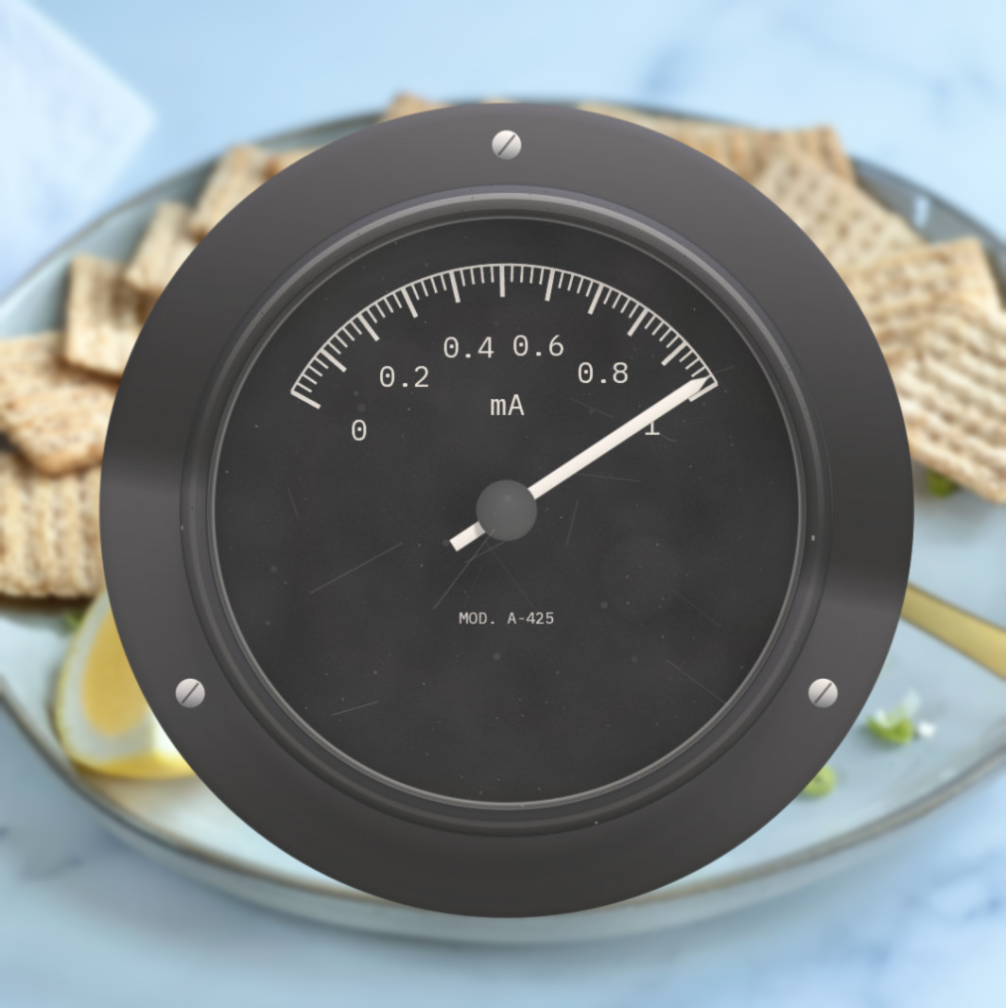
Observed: 0.98 mA
